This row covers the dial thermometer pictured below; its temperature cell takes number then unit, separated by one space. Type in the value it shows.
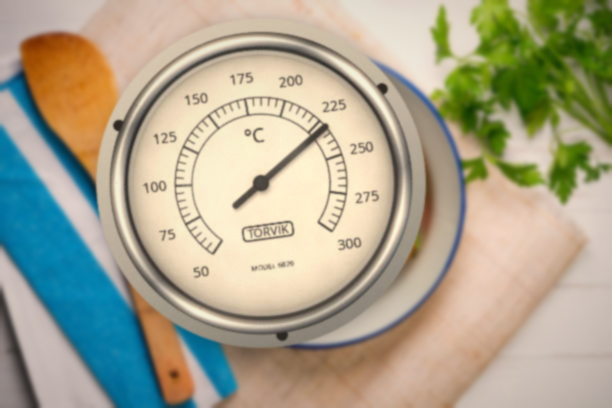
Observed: 230 °C
